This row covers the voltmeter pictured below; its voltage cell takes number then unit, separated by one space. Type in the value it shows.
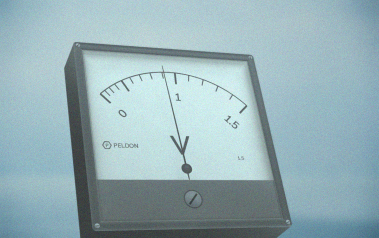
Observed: 0.9 V
